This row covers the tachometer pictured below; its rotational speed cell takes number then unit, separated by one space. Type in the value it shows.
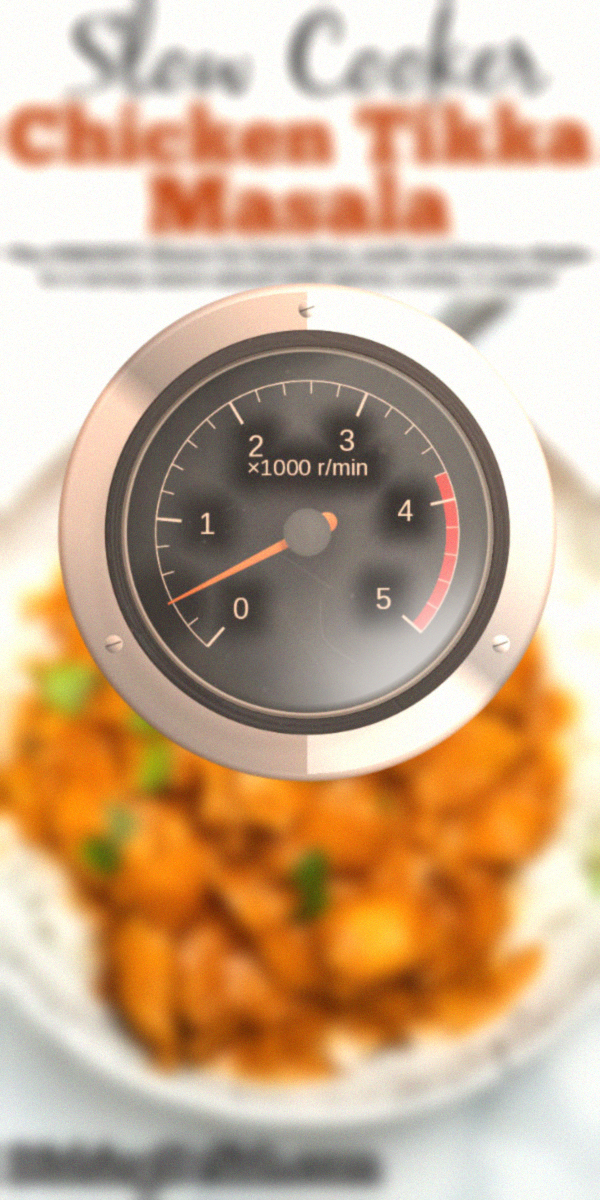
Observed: 400 rpm
